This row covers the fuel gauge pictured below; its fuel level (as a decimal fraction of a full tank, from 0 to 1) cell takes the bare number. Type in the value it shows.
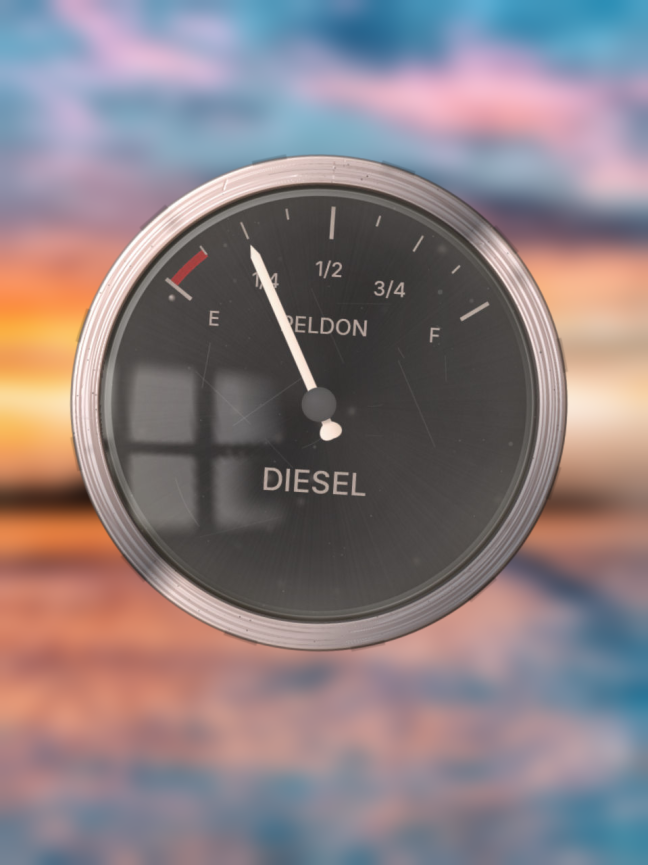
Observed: 0.25
